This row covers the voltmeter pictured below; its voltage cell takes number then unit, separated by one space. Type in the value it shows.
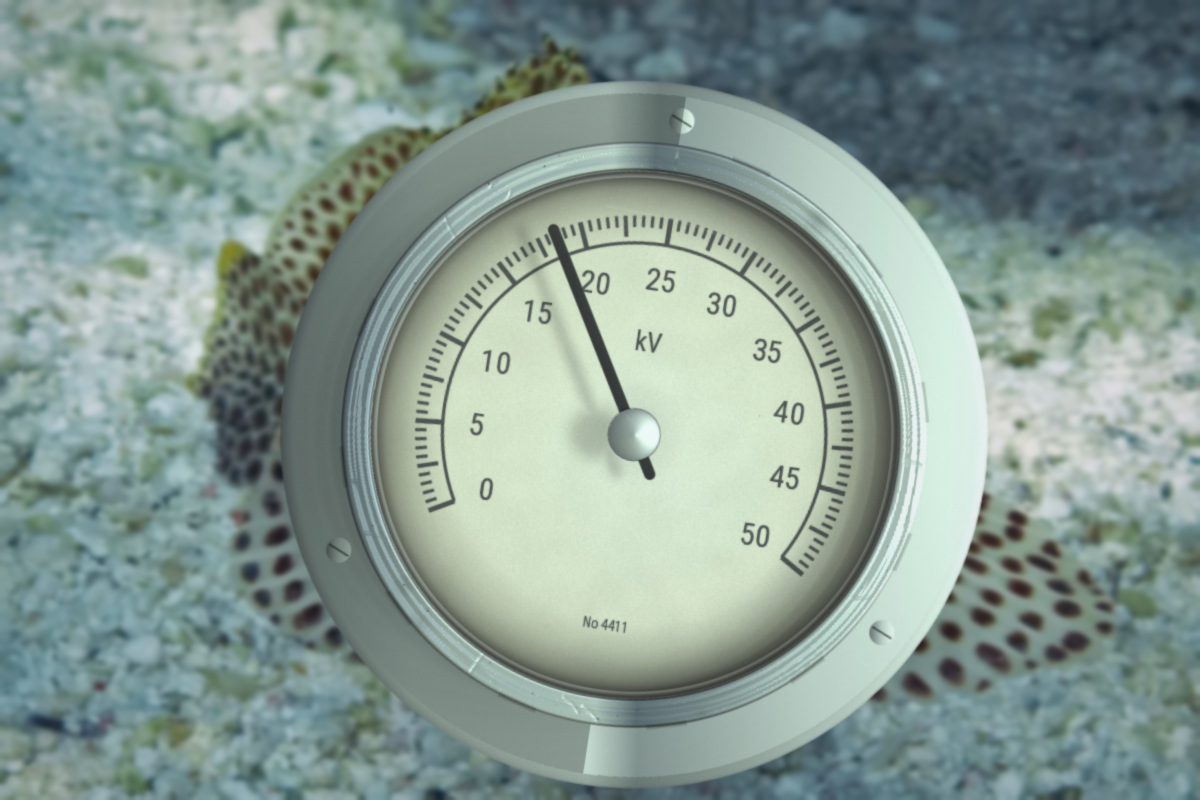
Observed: 18.5 kV
